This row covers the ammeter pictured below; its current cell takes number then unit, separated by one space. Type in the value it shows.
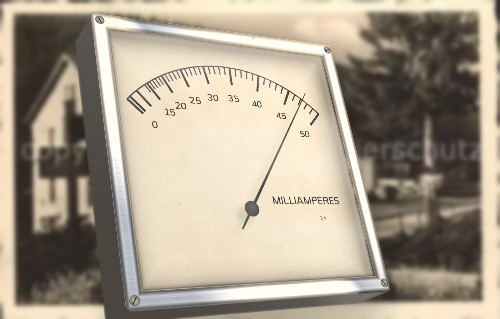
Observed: 47 mA
